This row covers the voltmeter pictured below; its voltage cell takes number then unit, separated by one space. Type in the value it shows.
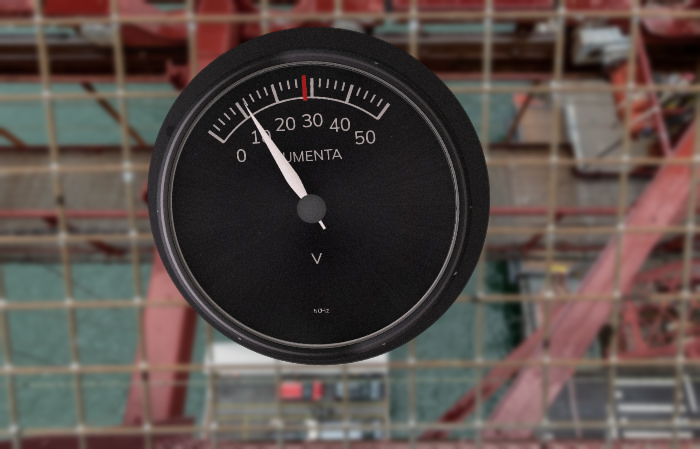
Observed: 12 V
